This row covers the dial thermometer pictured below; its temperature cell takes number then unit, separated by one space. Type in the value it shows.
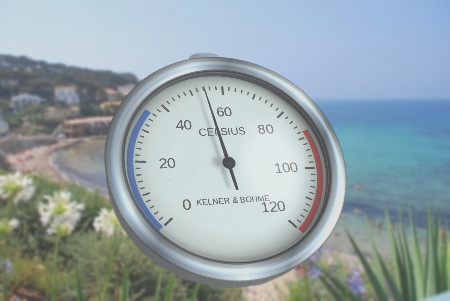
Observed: 54 °C
